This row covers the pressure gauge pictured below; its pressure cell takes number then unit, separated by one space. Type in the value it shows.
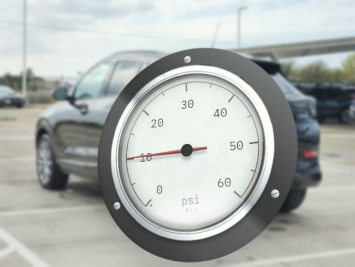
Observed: 10 psi
